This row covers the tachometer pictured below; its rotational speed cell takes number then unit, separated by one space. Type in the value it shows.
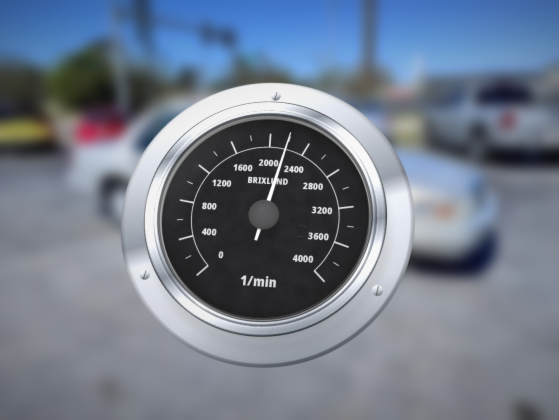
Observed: 2200 rpm
